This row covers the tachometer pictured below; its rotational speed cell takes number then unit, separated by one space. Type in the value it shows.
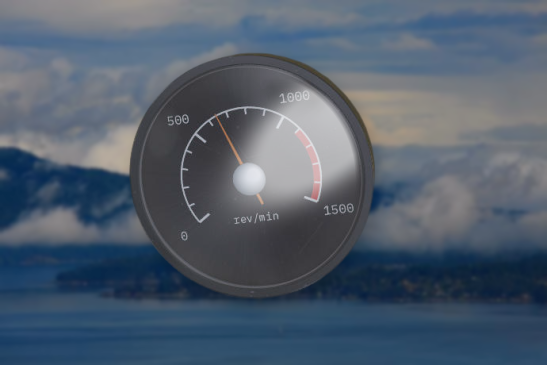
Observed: 650 rpm
